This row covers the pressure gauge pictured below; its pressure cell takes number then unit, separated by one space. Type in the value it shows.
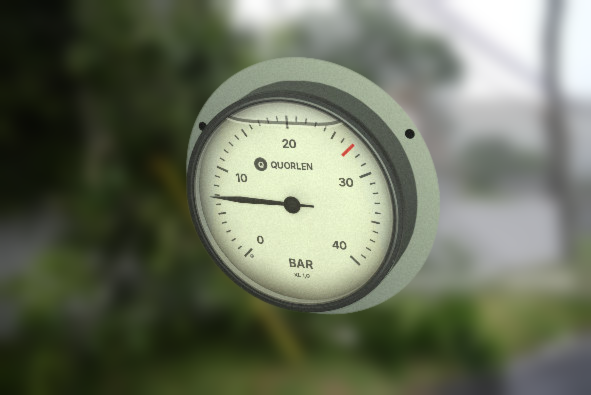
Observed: 7 bar
